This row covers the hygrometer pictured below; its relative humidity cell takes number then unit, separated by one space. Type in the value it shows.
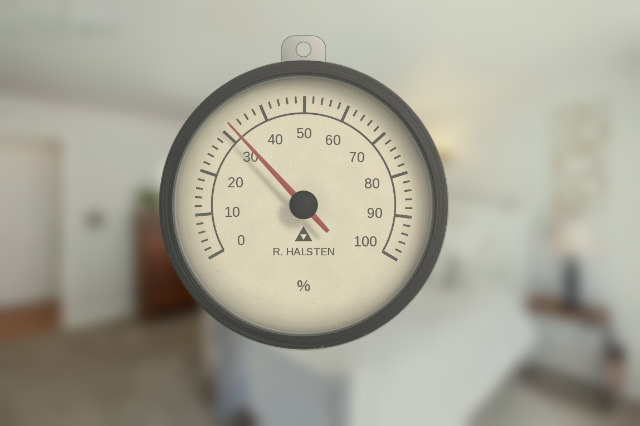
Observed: 32 %
